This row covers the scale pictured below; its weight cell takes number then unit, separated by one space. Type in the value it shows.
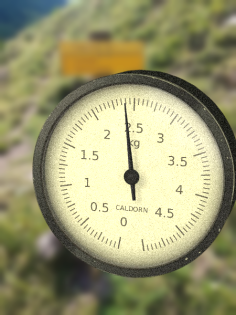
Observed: 2.4 kg
